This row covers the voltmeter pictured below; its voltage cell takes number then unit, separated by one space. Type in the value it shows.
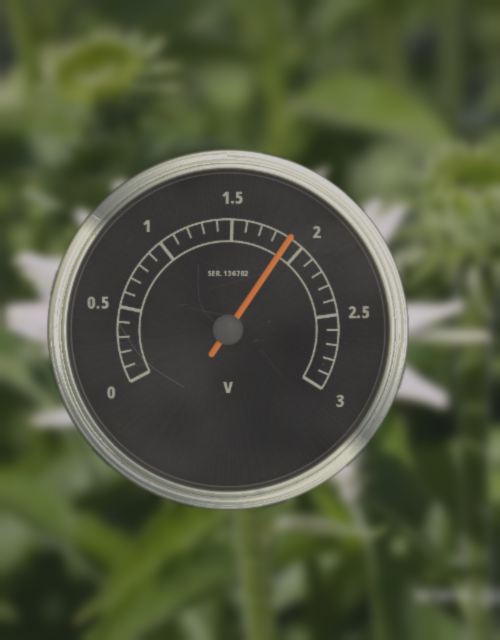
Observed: 1.9 V
